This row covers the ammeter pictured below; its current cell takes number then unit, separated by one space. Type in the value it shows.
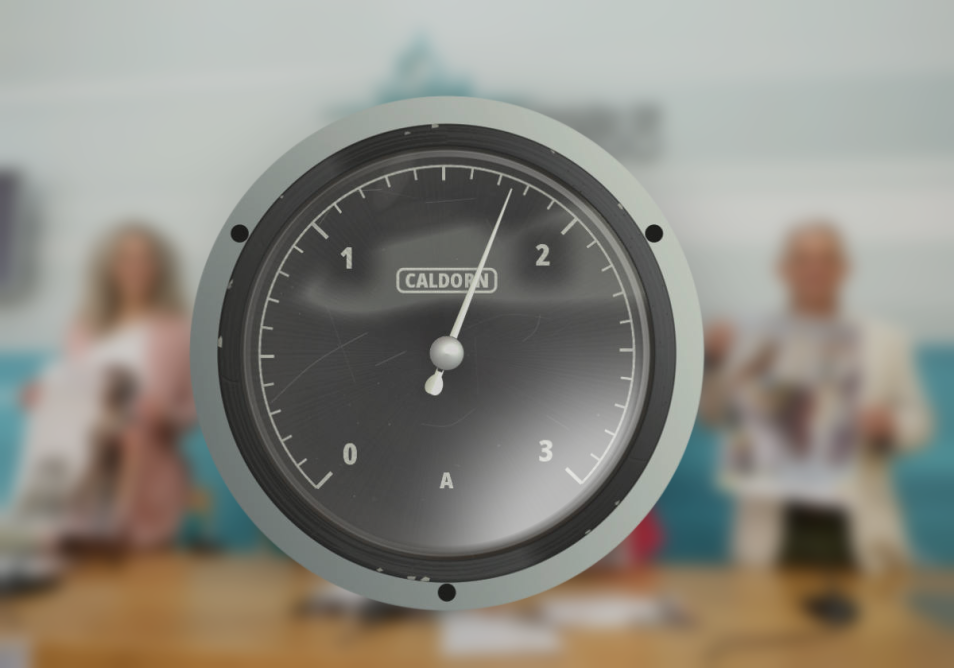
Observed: 1.75 A
